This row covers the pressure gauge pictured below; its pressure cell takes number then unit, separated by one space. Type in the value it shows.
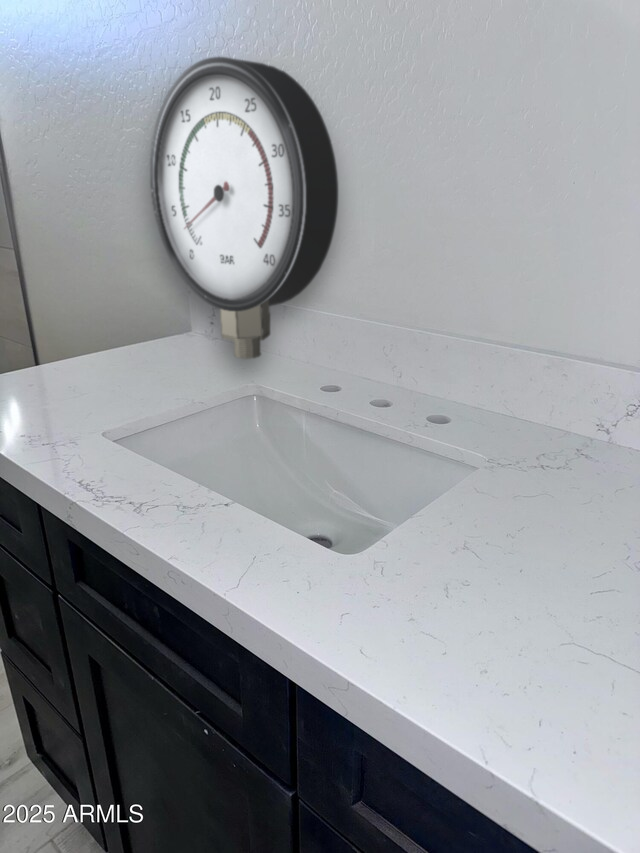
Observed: 2.5 bar
